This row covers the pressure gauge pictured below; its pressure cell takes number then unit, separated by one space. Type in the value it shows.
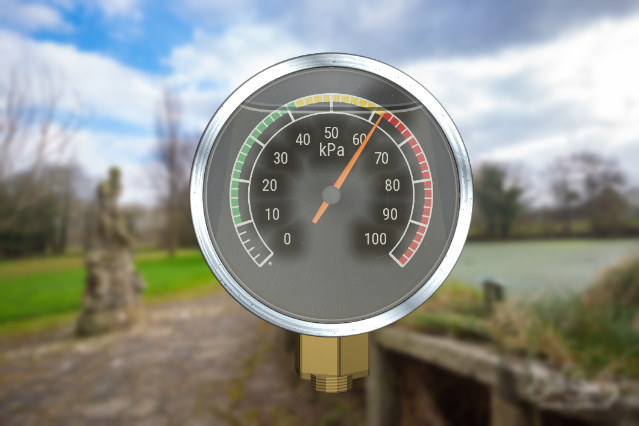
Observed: 62 kPa
